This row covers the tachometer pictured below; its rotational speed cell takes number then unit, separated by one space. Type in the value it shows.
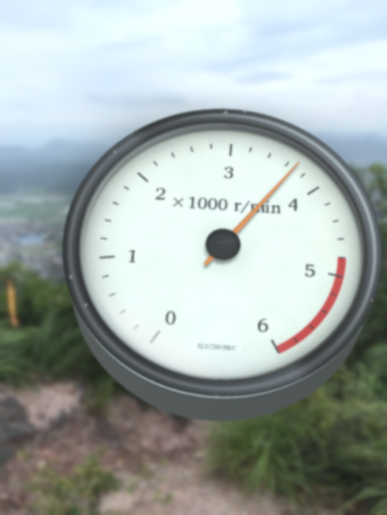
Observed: 3700 rpm
